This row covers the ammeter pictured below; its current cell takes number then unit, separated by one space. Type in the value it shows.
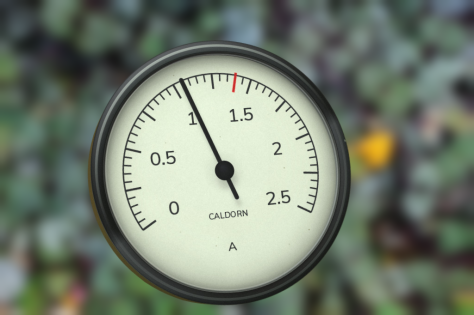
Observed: 1.05 A
